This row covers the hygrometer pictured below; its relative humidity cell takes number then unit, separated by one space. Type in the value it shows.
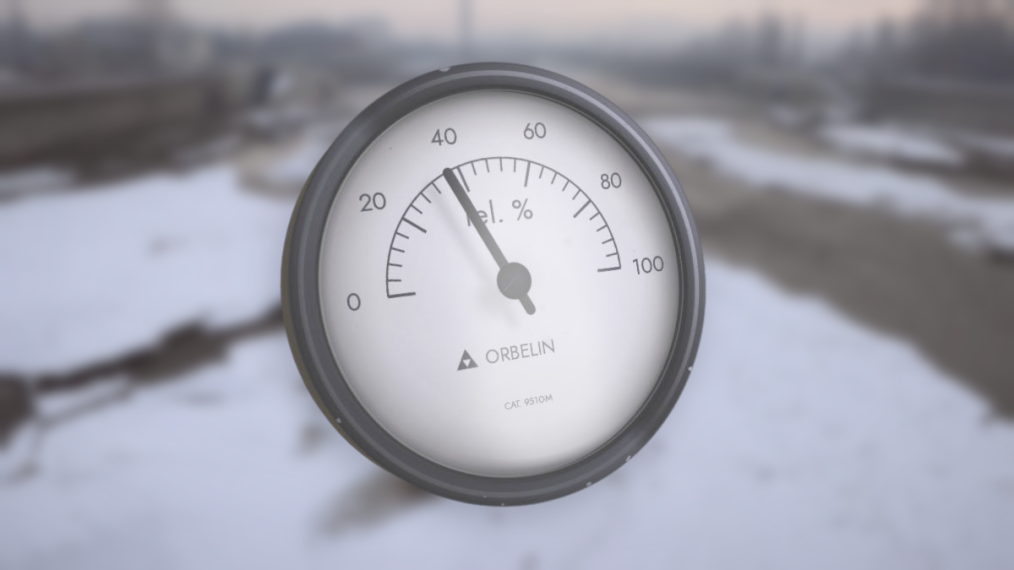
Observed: 36 %
